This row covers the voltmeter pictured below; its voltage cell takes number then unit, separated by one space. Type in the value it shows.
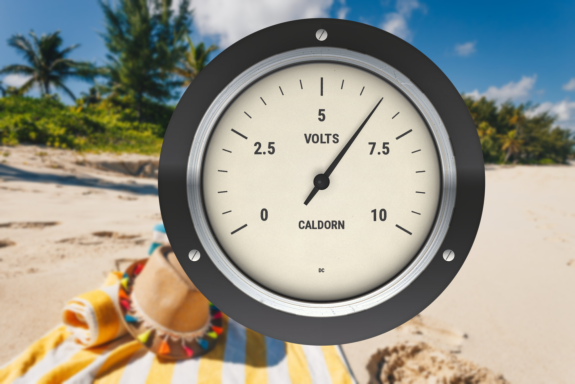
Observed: 6.5 V
